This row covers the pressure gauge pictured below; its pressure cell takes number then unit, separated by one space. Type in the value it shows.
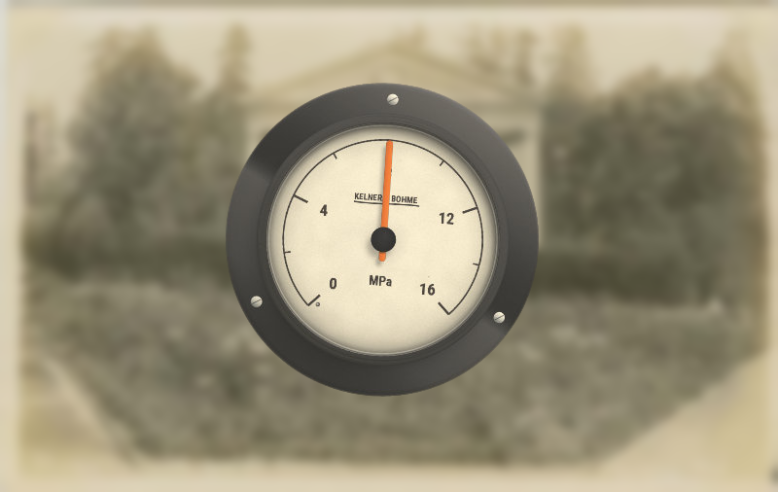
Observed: 8 MPa
